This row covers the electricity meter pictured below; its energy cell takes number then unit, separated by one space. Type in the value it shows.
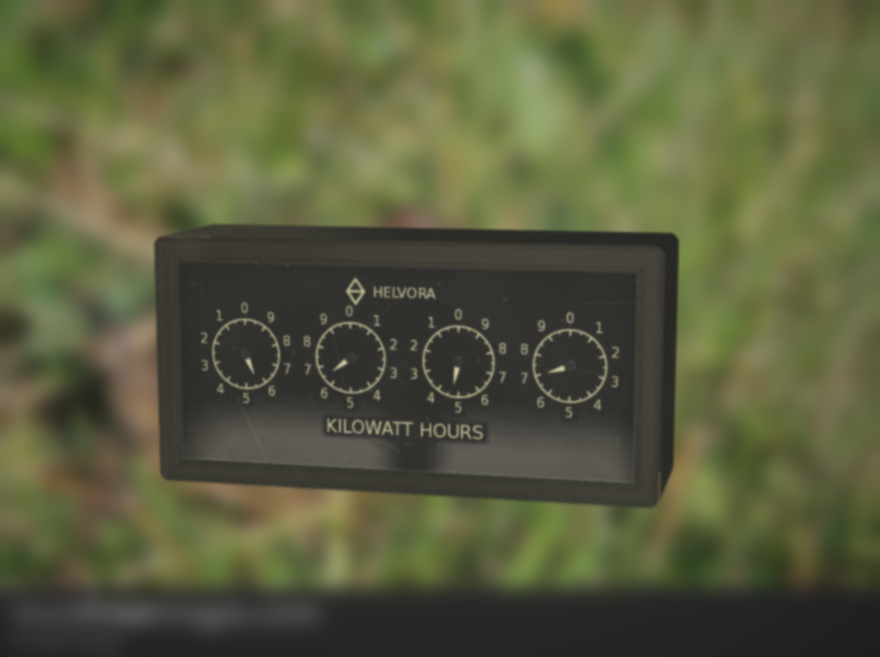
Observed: 5647 kWh
